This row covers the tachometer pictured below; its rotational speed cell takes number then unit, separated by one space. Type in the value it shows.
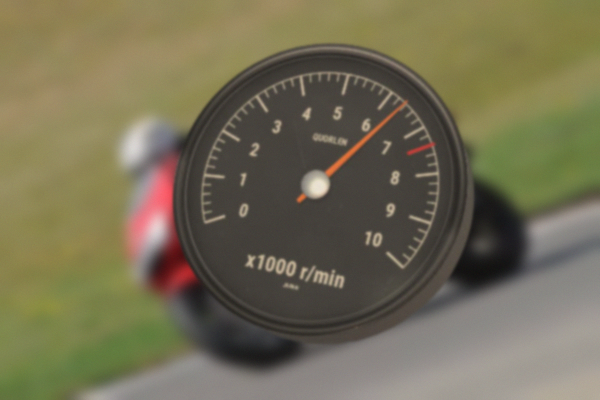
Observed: 6400 rpm
